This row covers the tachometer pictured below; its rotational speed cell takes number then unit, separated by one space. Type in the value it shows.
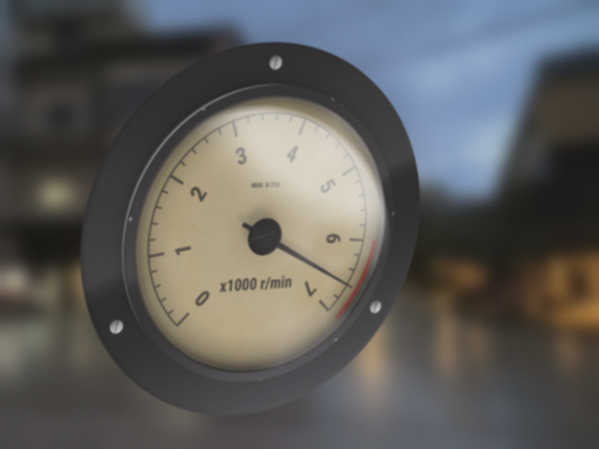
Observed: 6600 rpm
